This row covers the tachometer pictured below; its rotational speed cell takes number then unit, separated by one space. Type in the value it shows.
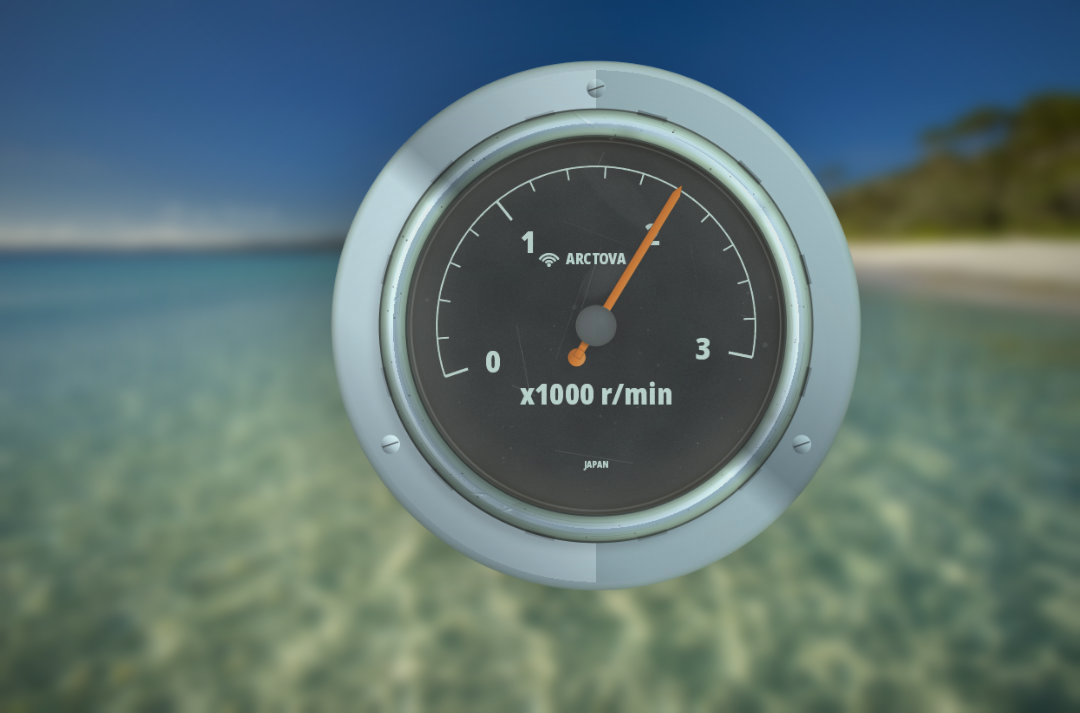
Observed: 2000 rpm
